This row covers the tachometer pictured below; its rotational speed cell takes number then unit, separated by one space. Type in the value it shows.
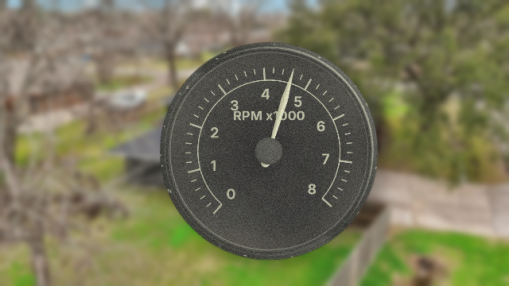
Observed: 4600 rpm
